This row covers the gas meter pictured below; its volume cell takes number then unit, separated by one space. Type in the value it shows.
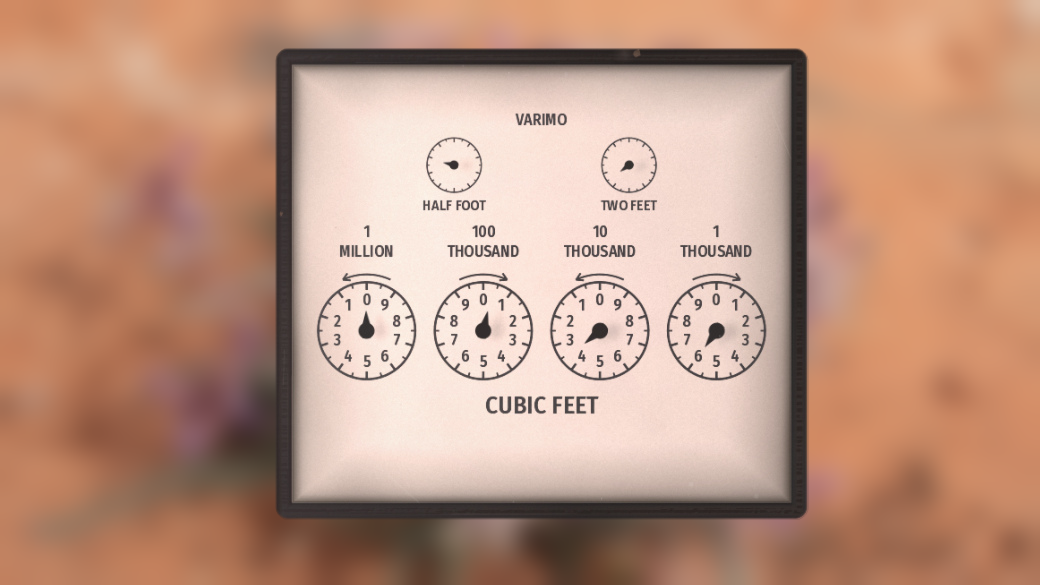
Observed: 3600 ft³
